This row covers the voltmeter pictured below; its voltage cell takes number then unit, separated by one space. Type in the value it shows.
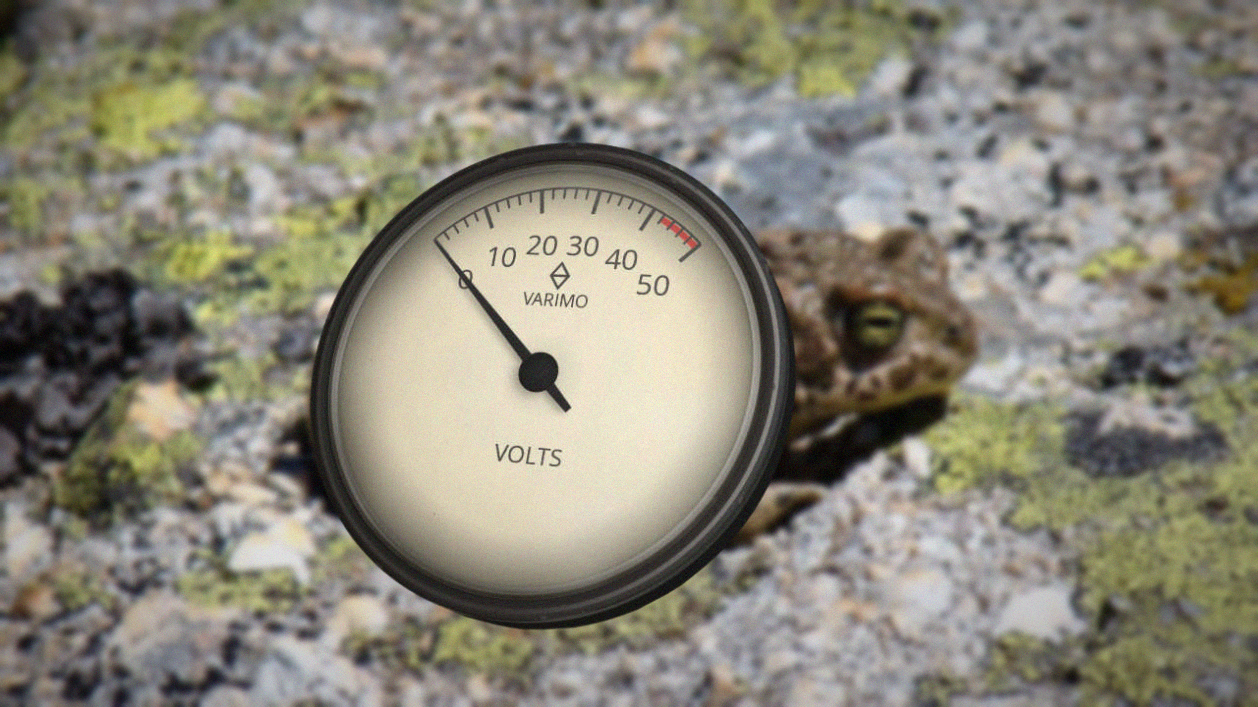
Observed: 0 V
